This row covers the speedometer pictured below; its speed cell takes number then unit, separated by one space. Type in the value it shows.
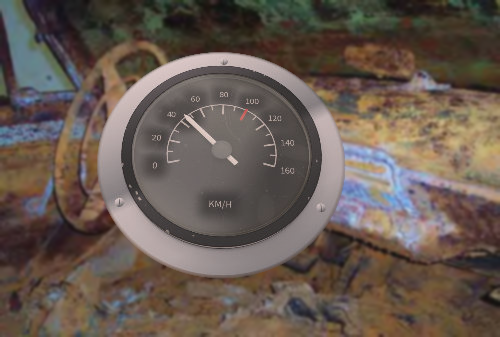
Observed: 45 km/h
